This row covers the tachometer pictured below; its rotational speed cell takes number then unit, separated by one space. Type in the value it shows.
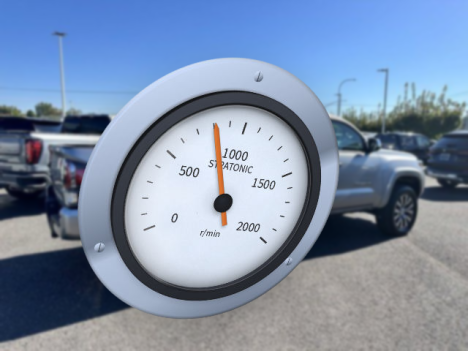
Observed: 800 rpm
